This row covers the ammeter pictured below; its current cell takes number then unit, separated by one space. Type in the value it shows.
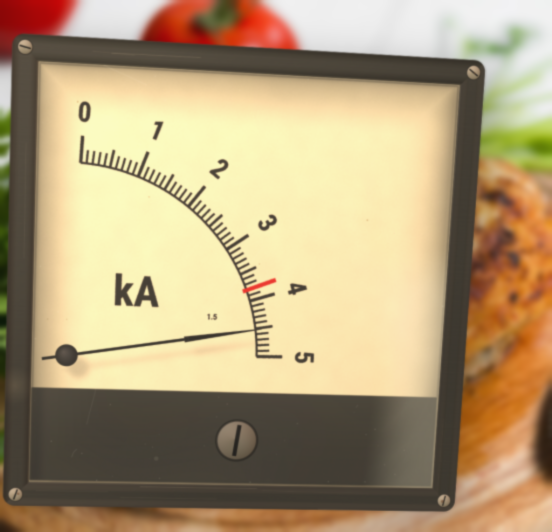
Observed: 4.5 kA
